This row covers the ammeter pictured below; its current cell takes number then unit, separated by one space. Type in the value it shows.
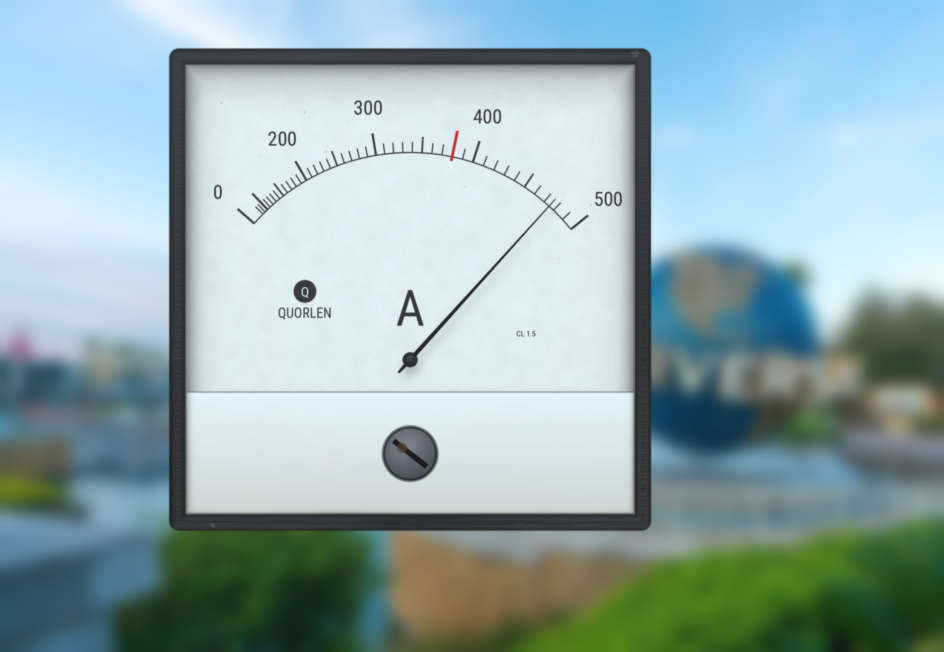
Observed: 475 A
